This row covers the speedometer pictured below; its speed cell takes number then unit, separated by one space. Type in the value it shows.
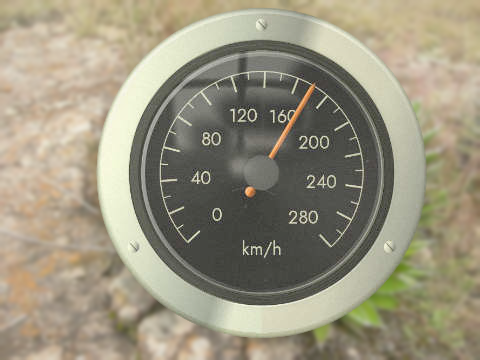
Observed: 170 km/h
